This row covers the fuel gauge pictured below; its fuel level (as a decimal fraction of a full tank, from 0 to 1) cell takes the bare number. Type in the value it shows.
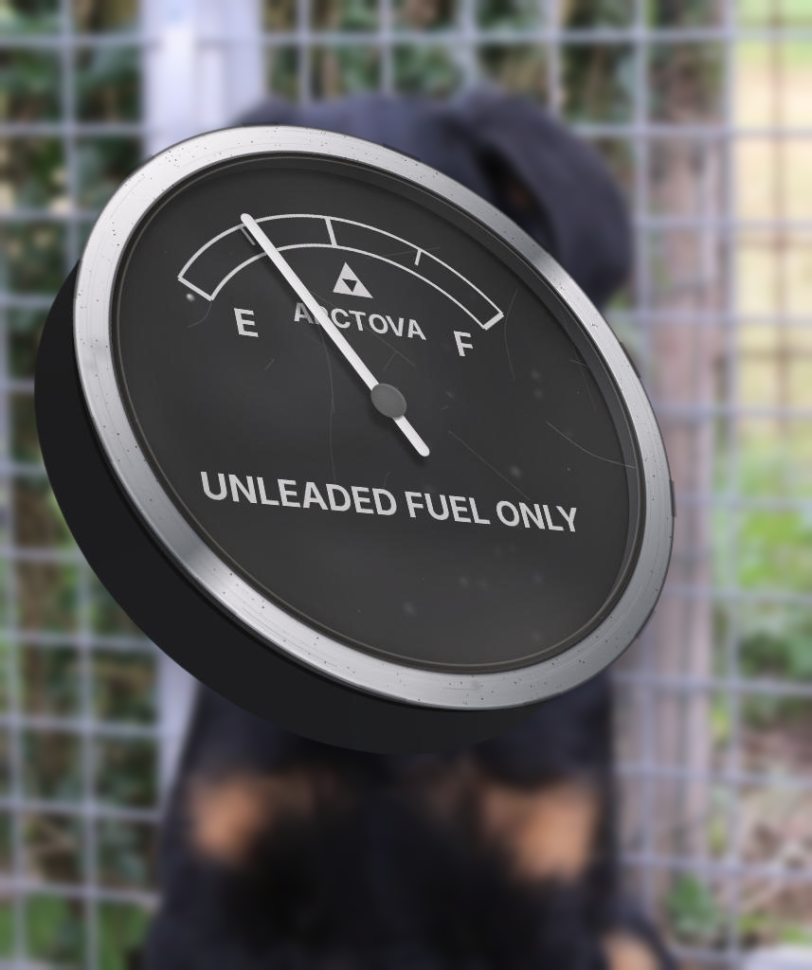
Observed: 0.25
